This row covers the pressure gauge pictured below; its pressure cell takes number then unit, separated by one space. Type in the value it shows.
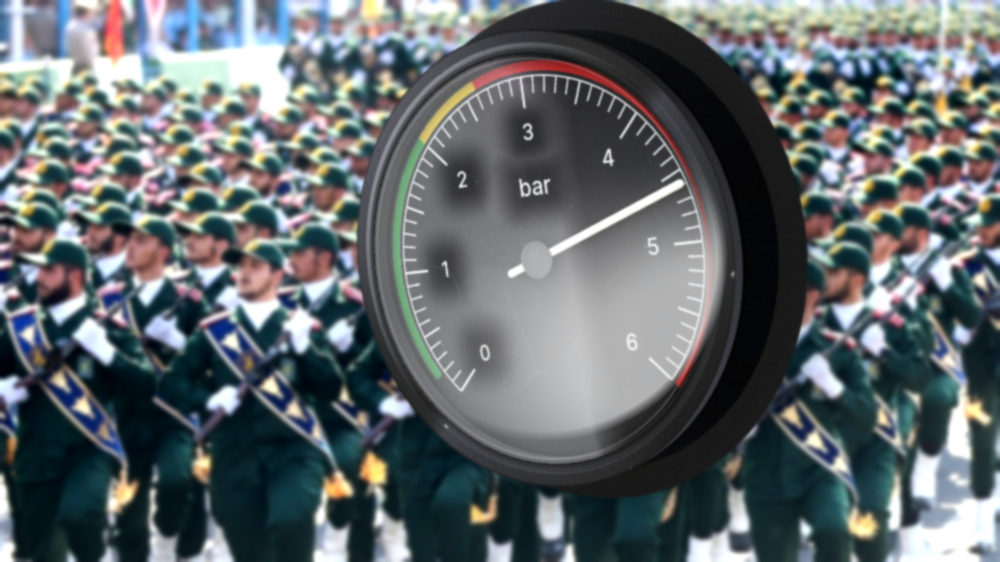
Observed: 4.6 bar
